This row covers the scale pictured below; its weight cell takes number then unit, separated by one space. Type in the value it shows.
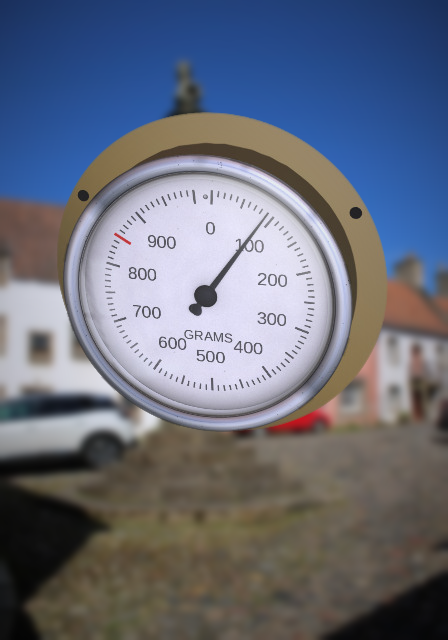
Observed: 90 g
